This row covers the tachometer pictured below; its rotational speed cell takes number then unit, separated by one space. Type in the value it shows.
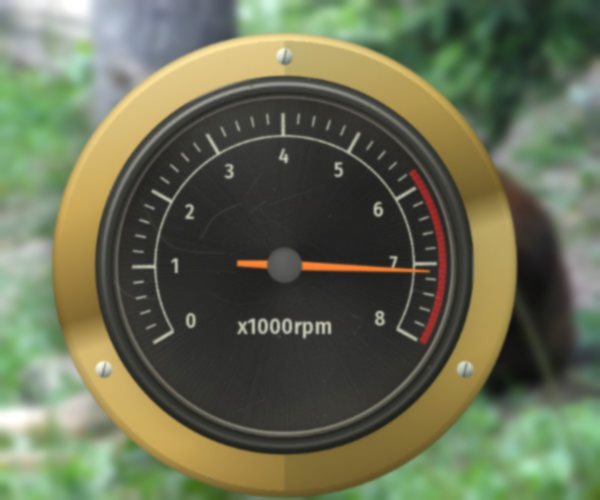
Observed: 7100 rpm
